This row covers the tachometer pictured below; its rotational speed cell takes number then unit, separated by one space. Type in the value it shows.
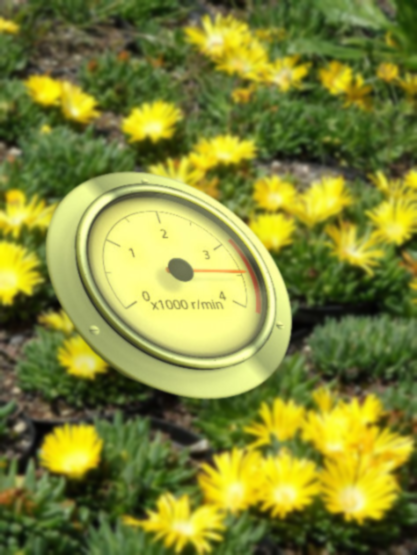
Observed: 3500 rpm
